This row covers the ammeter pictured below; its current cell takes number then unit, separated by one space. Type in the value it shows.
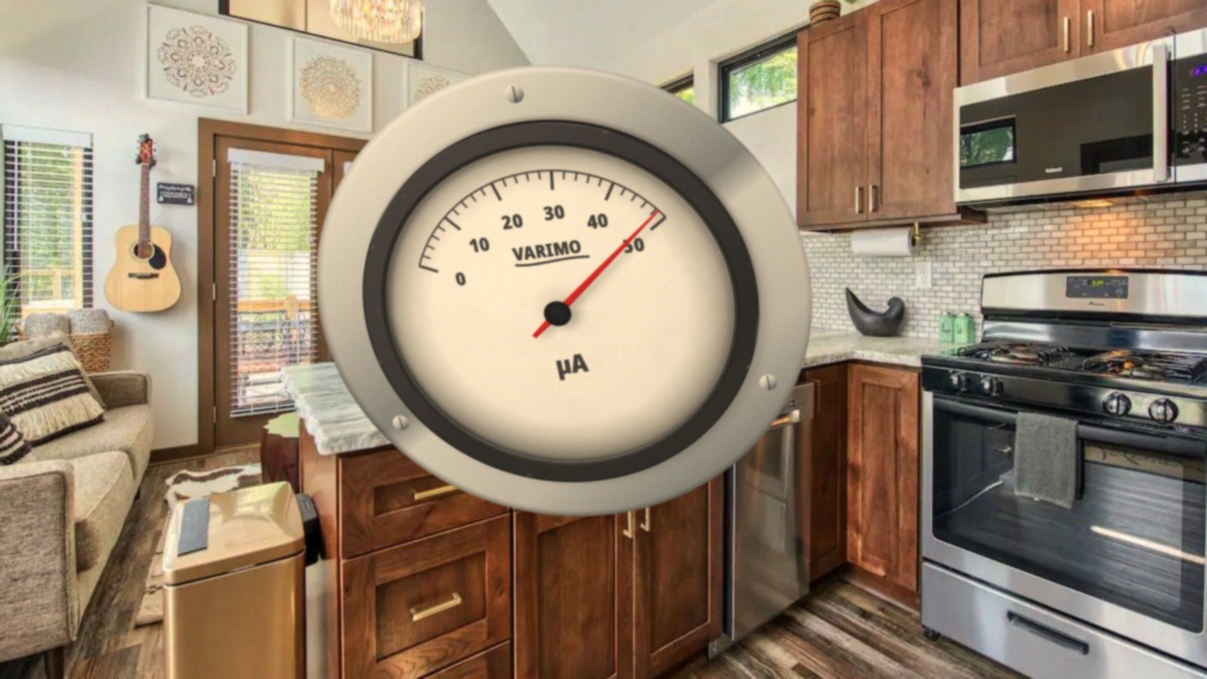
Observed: 48 µA
